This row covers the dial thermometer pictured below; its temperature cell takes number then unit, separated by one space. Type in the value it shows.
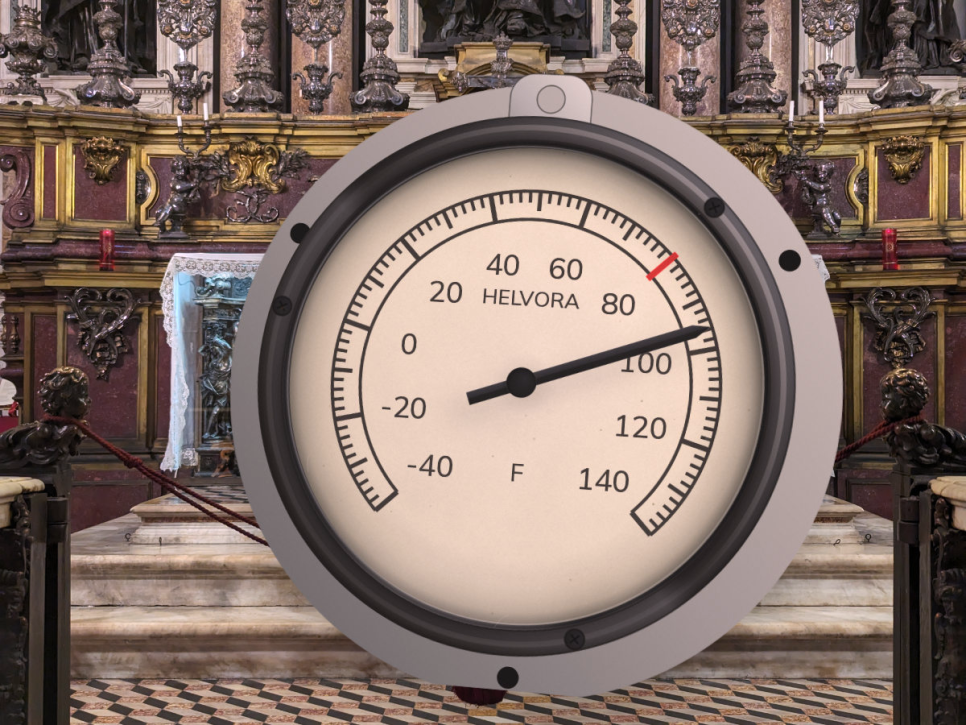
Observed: 96 °F
